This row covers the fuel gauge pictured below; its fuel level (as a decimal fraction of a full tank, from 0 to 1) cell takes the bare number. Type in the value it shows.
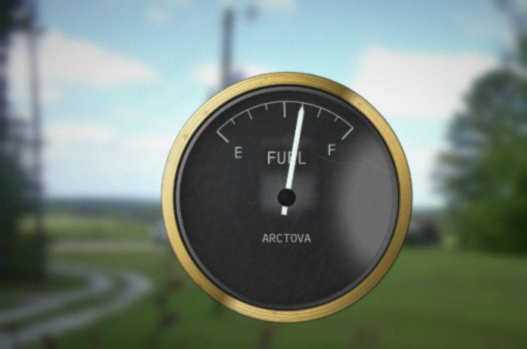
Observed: 0.625
